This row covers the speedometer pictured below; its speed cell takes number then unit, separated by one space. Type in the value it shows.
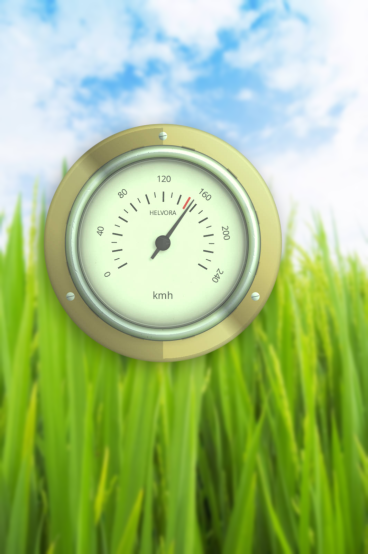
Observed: 155 km/h
